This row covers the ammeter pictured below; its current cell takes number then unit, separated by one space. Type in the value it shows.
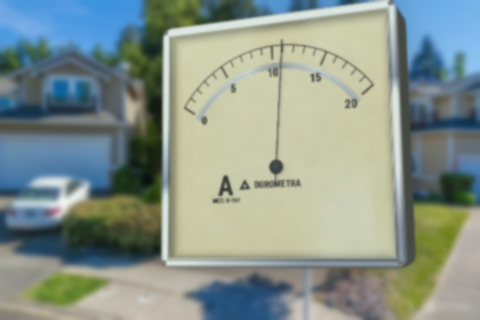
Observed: 11 A
